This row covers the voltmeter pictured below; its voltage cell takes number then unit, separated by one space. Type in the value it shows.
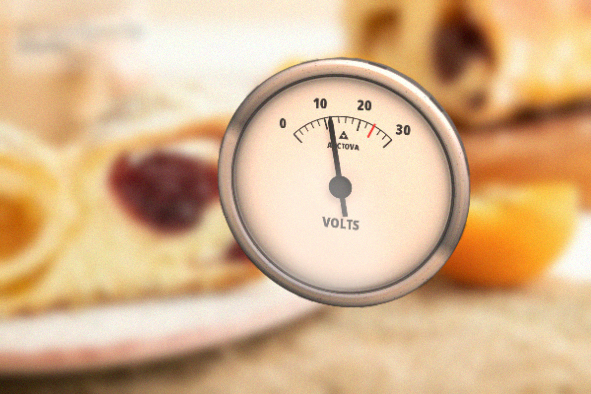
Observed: 12 V
